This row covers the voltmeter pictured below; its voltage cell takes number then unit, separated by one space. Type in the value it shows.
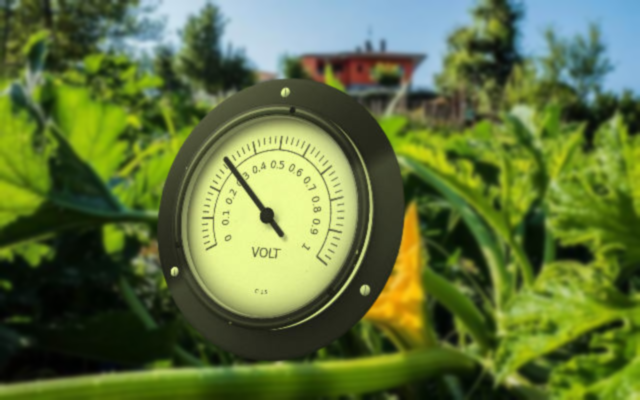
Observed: 0.3 V
